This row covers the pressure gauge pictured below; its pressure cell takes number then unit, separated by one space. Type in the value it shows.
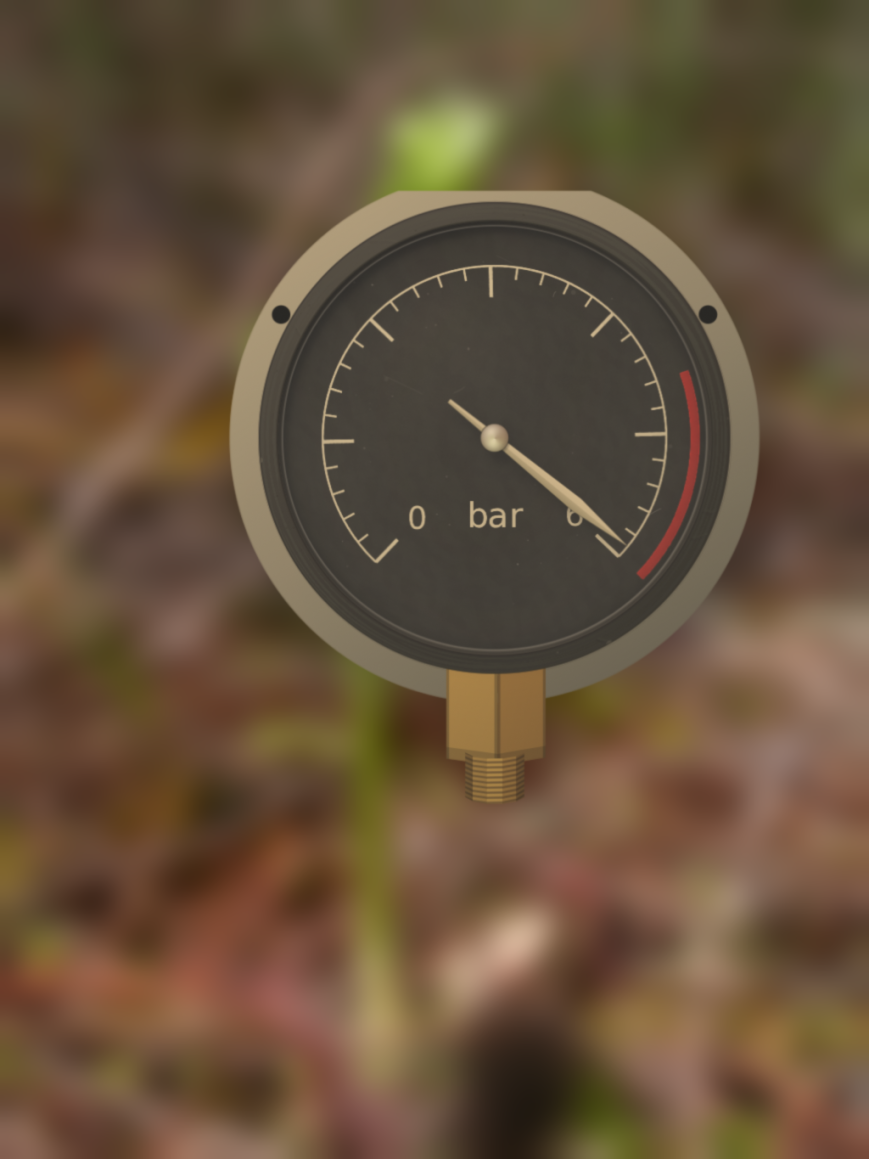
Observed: 5.9 bar
